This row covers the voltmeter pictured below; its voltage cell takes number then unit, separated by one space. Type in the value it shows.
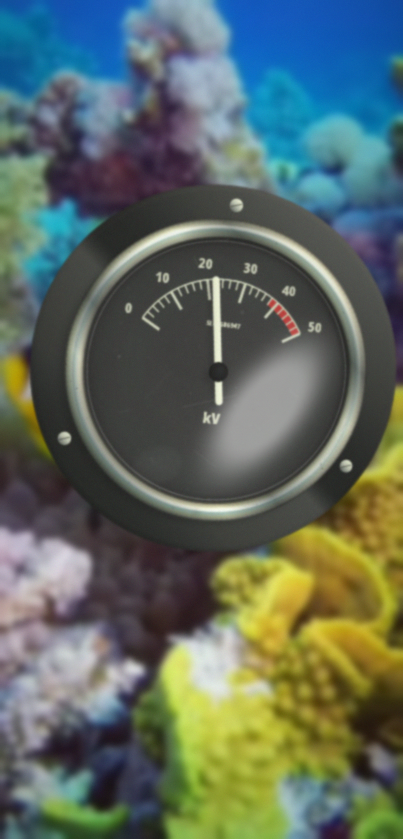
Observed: 22 kV
